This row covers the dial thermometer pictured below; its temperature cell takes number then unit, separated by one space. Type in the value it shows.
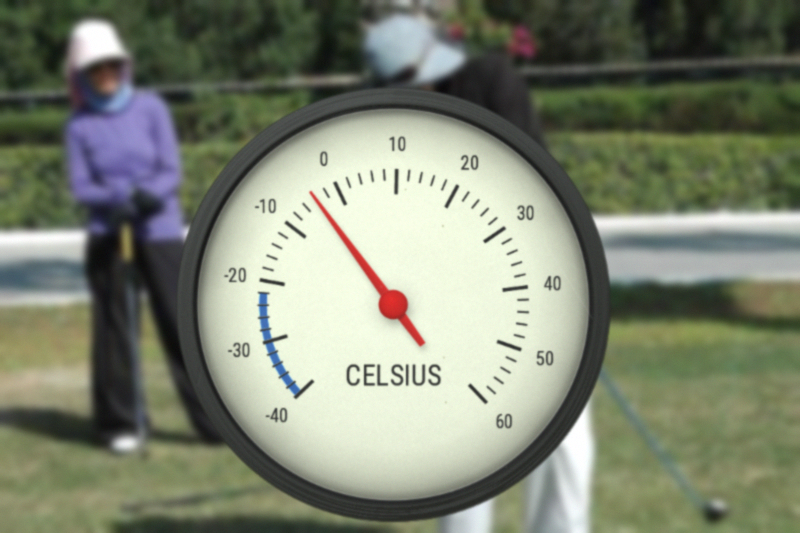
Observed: -4 °C
